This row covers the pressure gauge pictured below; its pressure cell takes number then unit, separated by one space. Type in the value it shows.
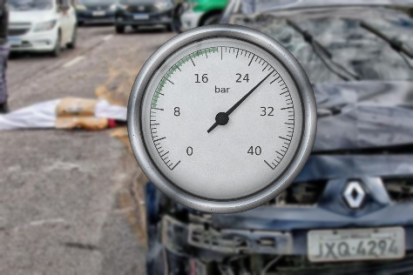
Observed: 27 bar
